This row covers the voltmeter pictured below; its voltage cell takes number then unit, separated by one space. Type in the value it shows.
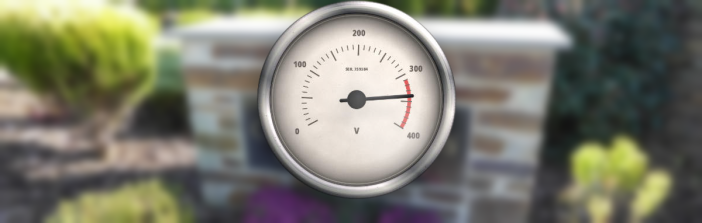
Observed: 340 V
